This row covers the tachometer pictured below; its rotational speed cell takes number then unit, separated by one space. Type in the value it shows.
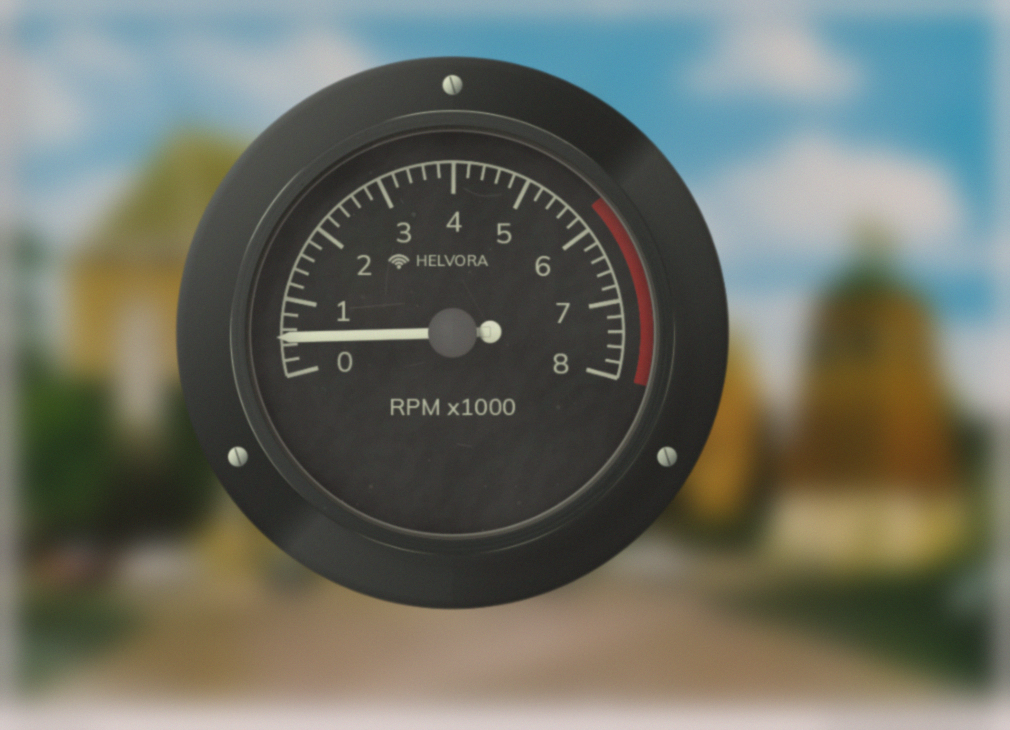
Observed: 500 rpm
